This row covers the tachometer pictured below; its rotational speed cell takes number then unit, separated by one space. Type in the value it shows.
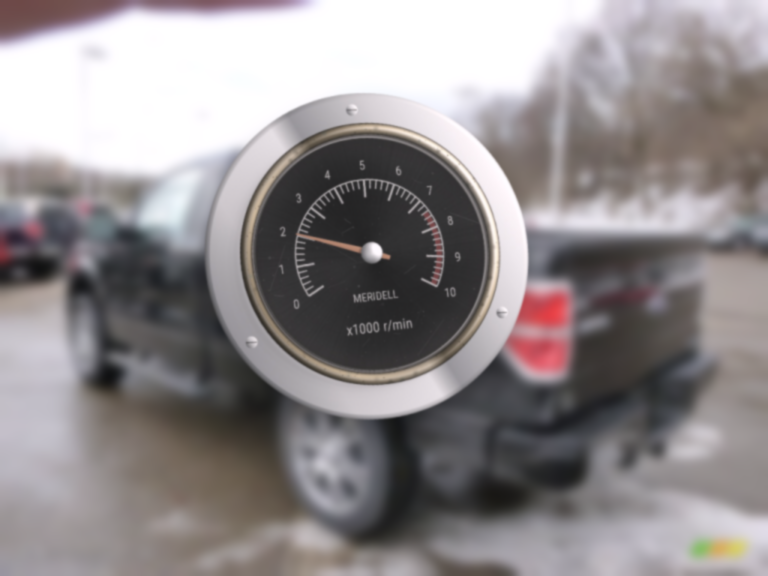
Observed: 2000 rpm
